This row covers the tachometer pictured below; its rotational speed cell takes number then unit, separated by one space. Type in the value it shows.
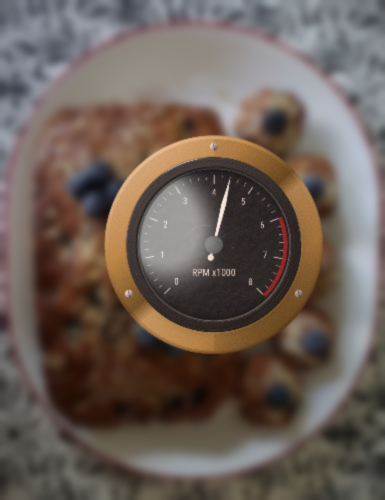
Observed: 4400 rpm
